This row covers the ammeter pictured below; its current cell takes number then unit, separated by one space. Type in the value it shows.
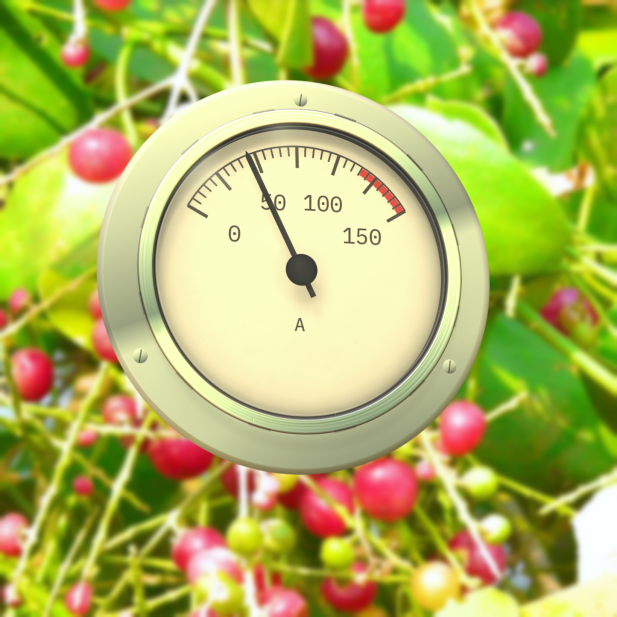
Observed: 45 A
